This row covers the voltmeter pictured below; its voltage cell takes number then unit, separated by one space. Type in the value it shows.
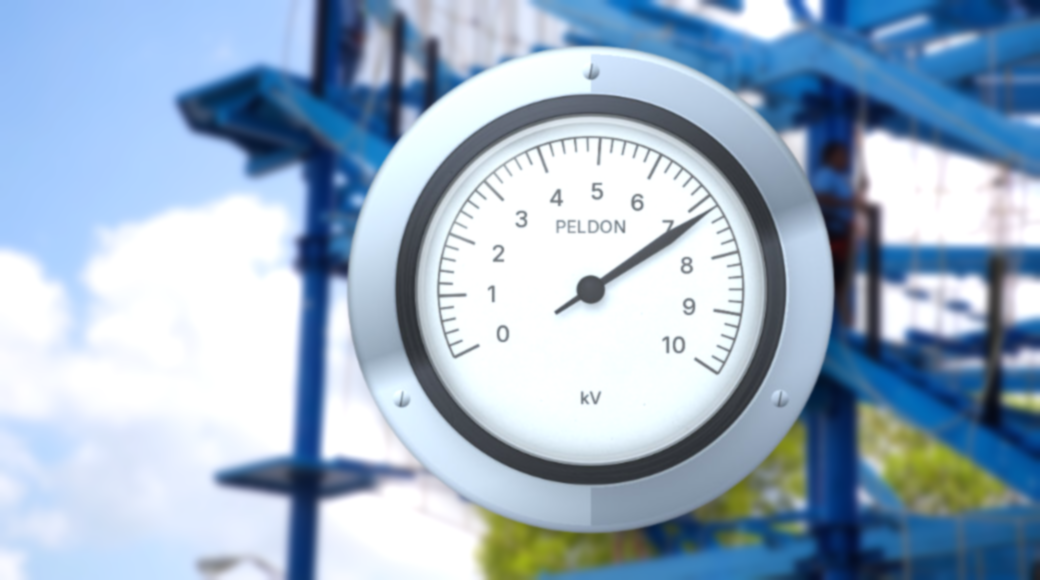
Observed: 7.2 kV
